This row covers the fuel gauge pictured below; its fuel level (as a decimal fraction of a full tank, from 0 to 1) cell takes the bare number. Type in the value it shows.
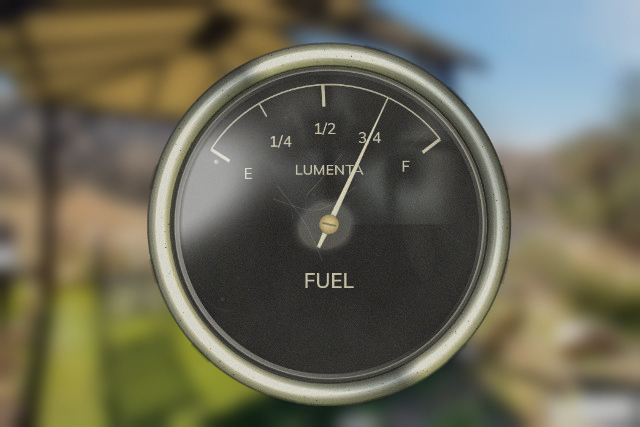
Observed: 0.75
